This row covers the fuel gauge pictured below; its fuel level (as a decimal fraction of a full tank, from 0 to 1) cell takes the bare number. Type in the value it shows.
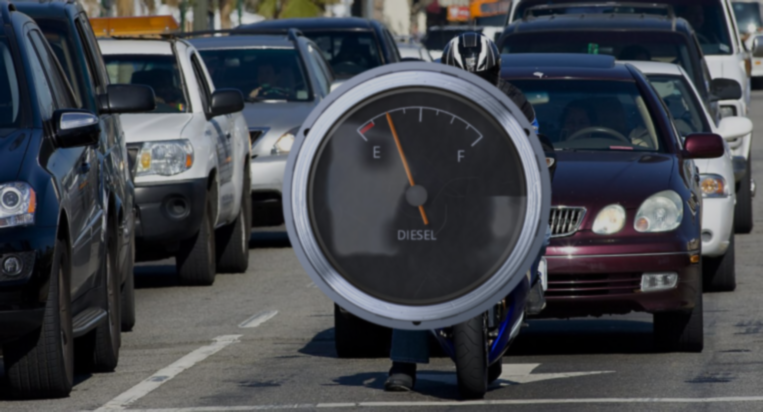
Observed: 0.25
